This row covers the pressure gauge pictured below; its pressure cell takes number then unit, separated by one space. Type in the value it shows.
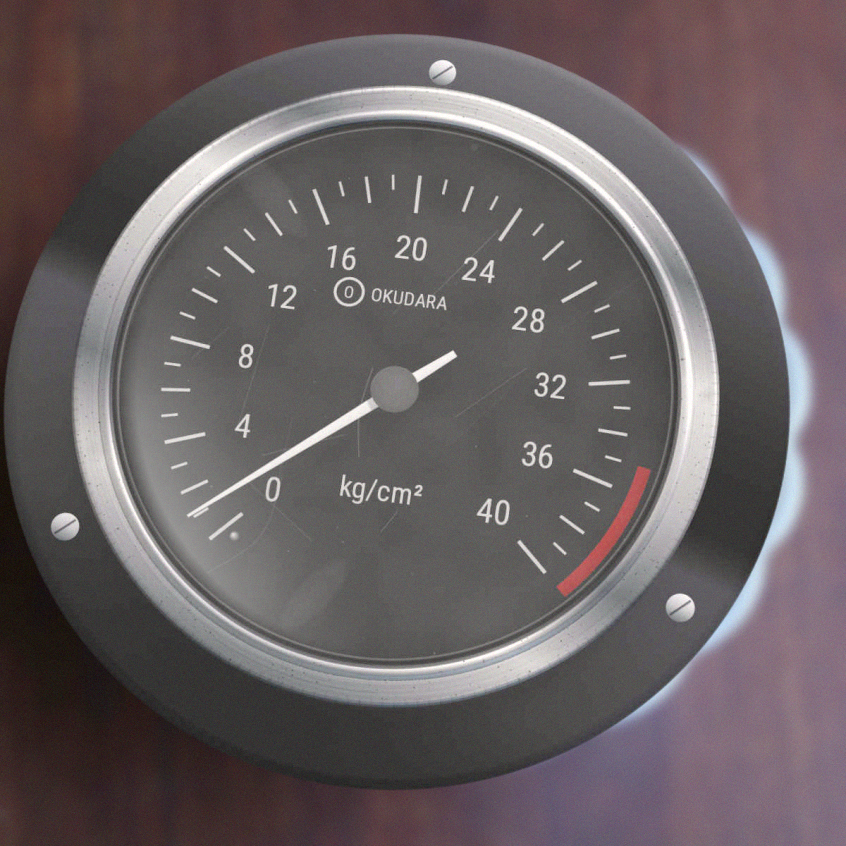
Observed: 1 kg/cm²
